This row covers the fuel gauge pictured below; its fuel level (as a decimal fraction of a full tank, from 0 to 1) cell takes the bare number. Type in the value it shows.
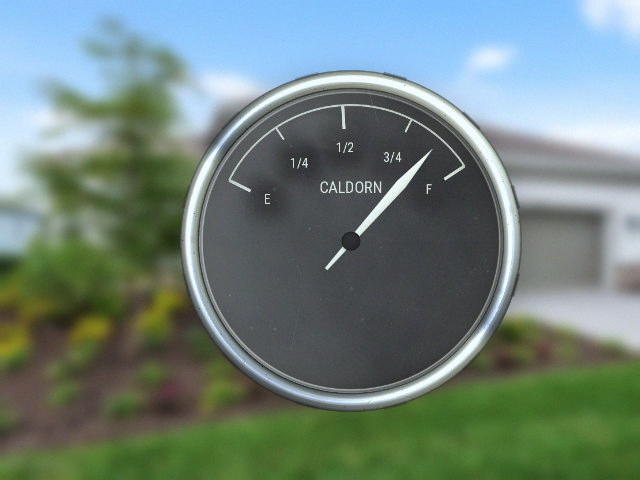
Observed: 0.875
